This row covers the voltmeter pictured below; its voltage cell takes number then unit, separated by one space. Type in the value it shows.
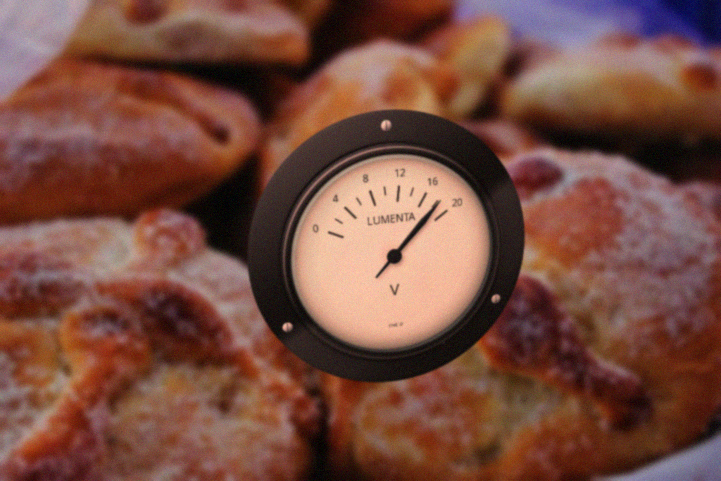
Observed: 18 V
